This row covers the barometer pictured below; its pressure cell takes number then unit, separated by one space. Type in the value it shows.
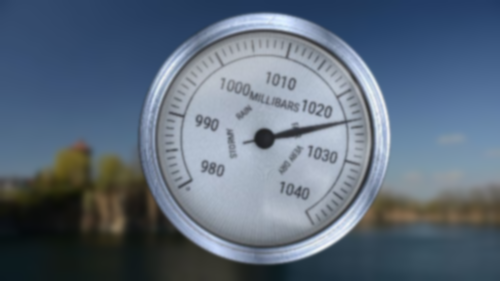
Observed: 1024 mbar
